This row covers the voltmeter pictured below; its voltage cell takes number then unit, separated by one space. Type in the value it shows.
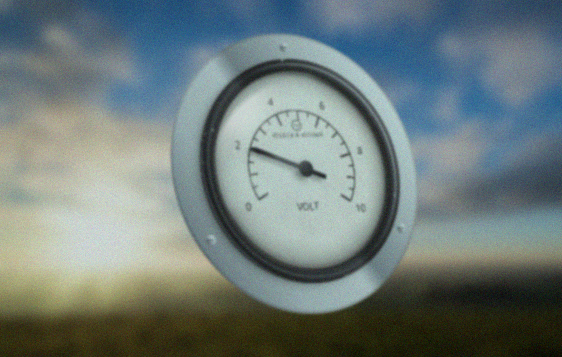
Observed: 2 V
